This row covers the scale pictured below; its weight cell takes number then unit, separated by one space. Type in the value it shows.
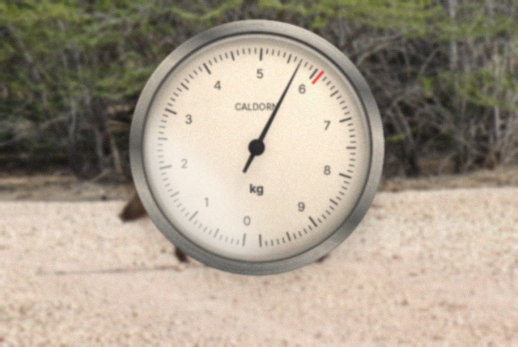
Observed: 5.7 kg
